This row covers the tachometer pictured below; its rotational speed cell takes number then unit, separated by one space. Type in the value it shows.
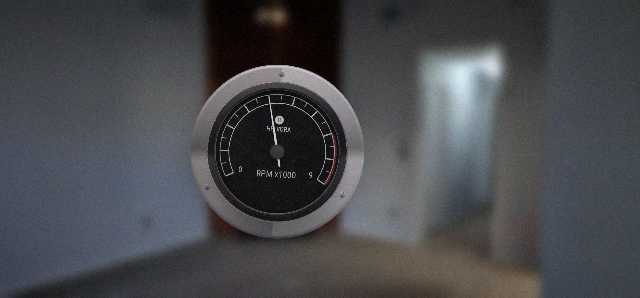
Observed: 4000 rpm
